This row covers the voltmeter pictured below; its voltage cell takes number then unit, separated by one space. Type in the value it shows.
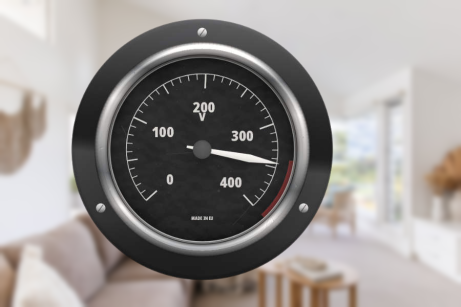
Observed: 345 V
